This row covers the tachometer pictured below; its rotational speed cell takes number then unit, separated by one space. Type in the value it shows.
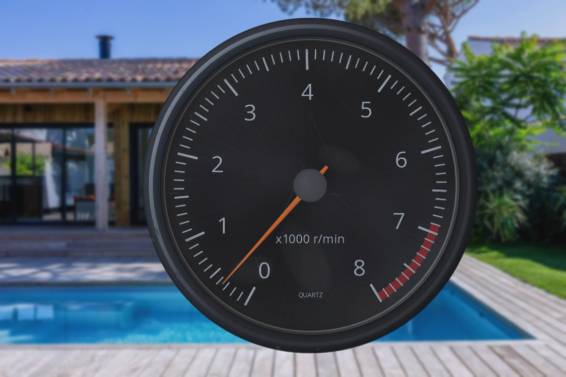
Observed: 350 rpm
